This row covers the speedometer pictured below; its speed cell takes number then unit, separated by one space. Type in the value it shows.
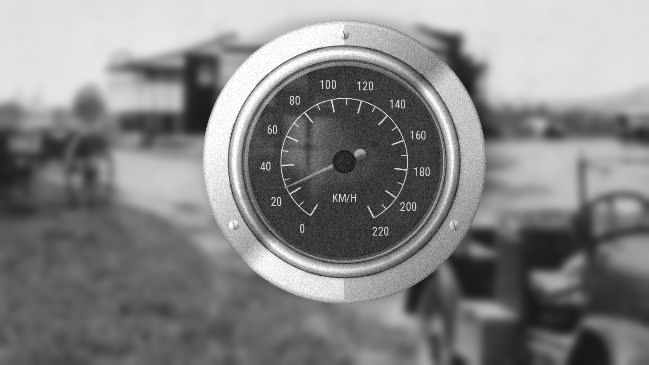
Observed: 25 km/h
